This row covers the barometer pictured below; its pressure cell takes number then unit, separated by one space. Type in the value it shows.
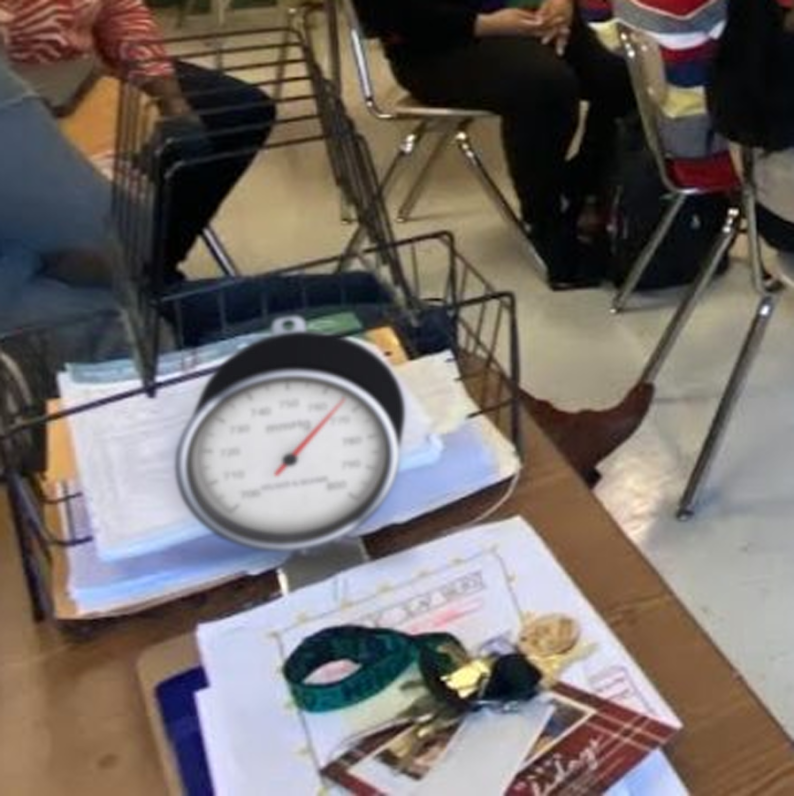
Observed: 765 mmHg
